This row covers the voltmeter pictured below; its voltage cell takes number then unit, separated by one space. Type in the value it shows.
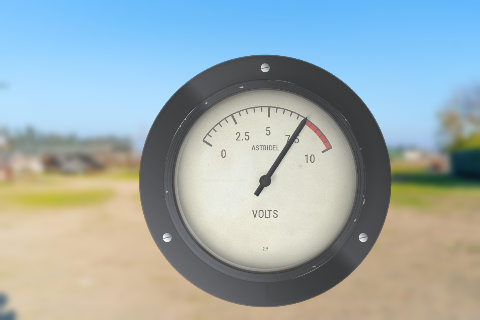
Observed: 7.5 V
